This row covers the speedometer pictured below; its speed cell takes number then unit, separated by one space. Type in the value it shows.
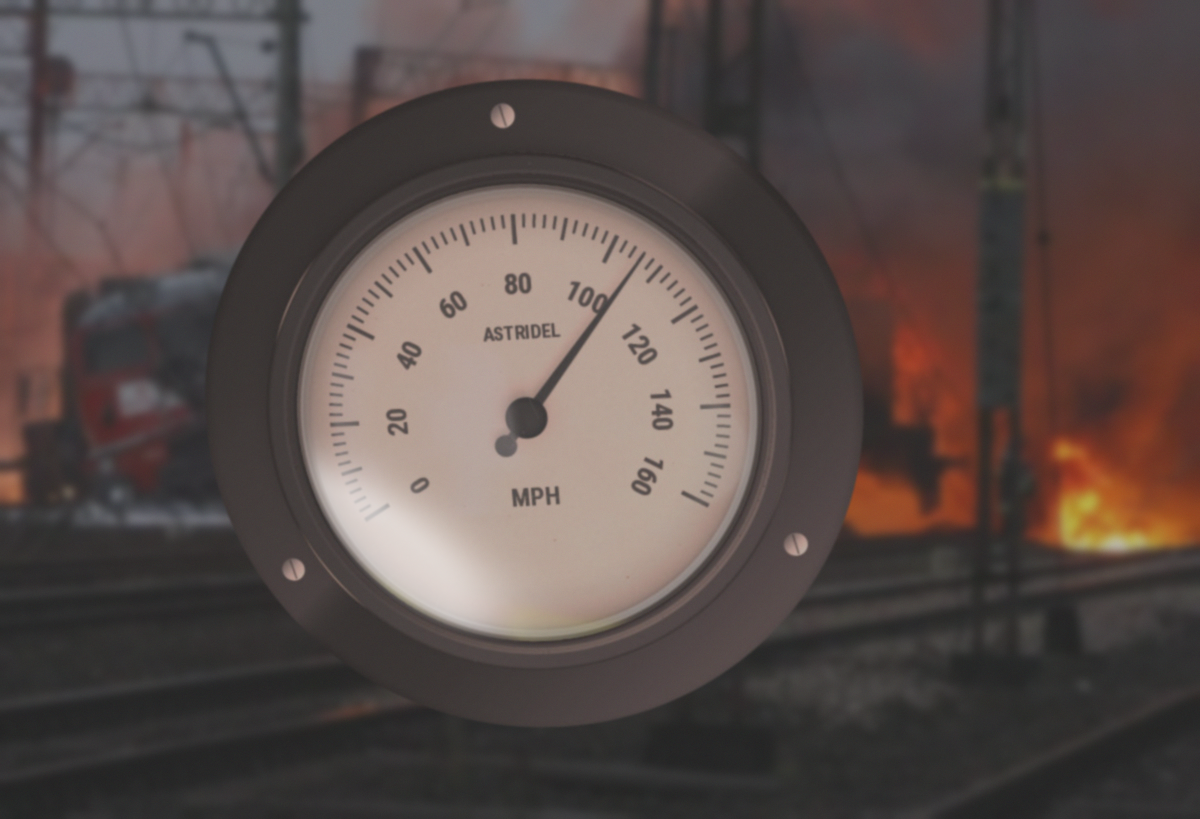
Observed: 106 mph
